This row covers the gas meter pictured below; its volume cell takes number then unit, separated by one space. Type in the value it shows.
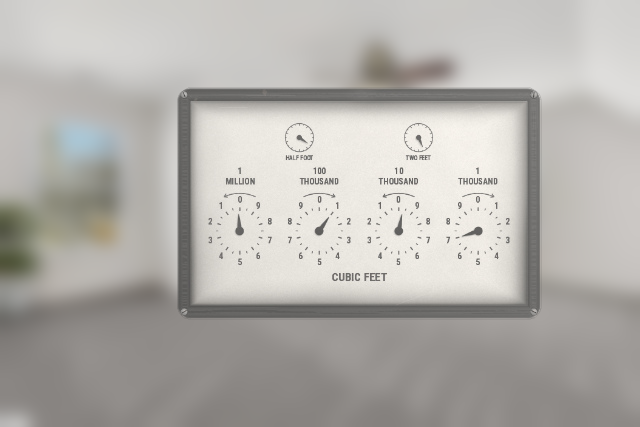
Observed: 9700 ft³
